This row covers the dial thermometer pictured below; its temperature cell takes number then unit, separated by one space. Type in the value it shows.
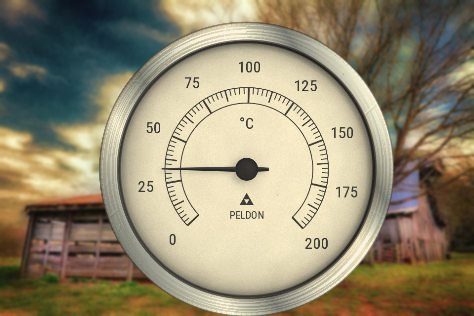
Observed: 32.5 °C
